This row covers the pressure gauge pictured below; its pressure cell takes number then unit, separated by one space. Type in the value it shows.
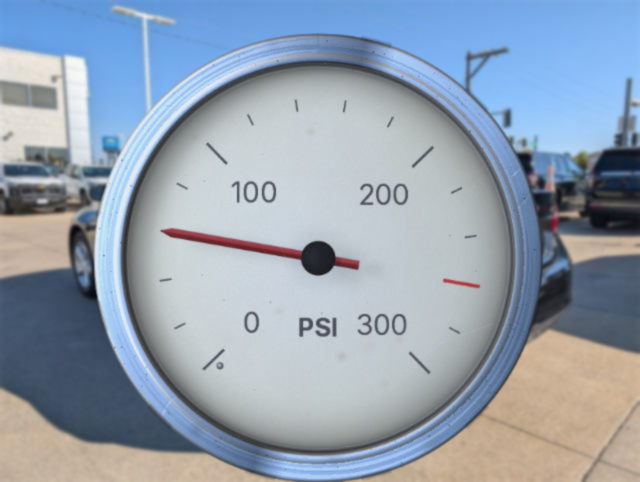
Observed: 60 psi
